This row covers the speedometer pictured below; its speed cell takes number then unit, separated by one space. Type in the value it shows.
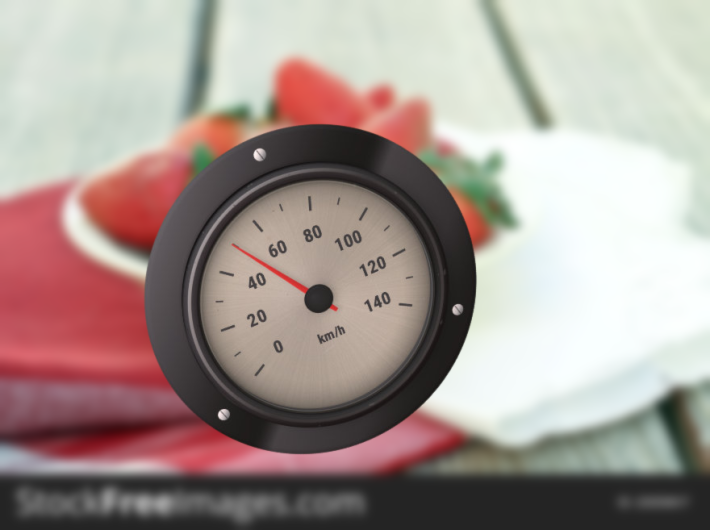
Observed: 50 km/h
